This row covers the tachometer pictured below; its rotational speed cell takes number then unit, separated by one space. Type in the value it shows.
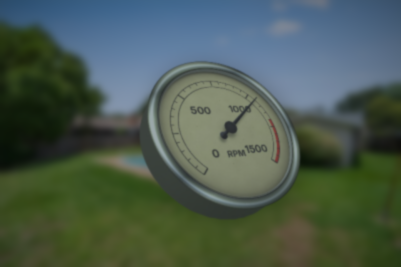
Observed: 1050 rpm
